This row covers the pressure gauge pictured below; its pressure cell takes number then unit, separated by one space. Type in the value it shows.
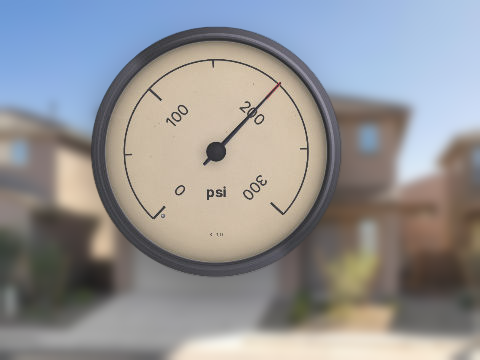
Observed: 200 psi
